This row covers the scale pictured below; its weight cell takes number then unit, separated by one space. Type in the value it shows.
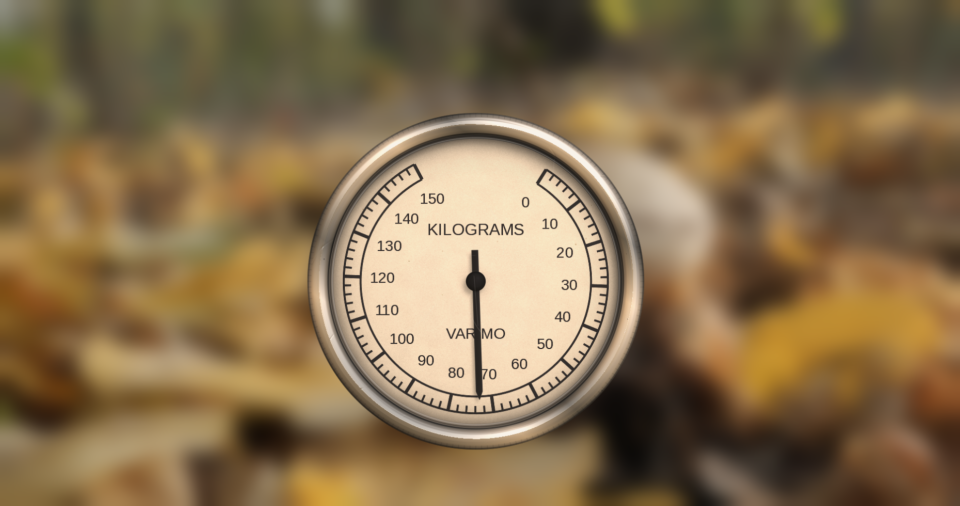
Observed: 73 kg
